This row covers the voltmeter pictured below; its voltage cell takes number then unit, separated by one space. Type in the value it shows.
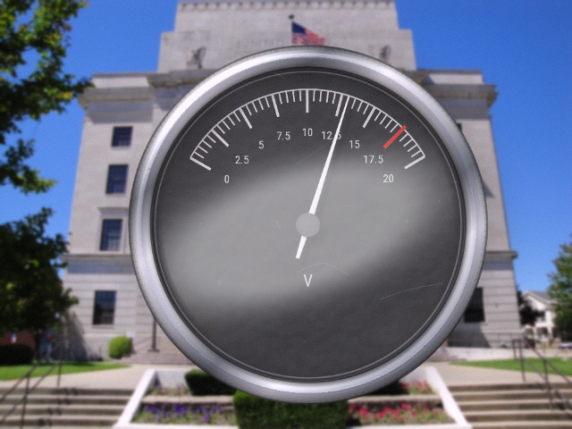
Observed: 13 V
